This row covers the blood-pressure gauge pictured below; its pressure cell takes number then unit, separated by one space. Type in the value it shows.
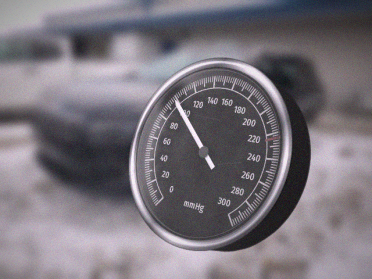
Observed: 100 mmHg
